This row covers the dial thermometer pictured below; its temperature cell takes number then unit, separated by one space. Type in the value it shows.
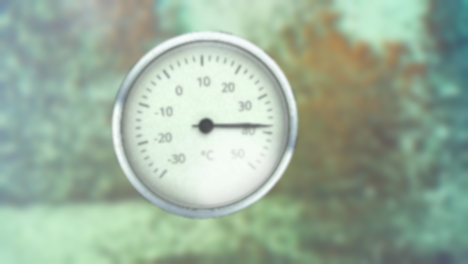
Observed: 38 °C
